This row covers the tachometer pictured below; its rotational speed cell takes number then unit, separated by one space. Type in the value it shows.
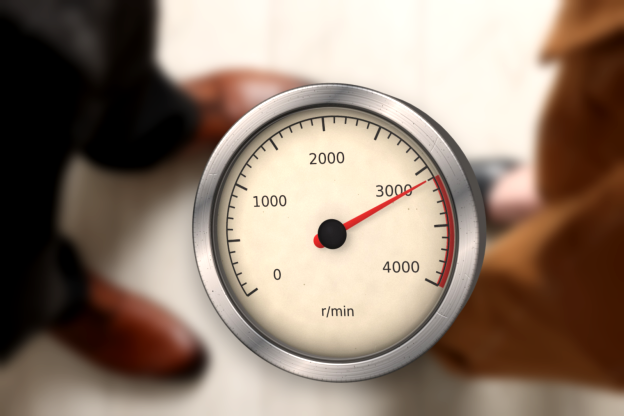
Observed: 3100 rpm
